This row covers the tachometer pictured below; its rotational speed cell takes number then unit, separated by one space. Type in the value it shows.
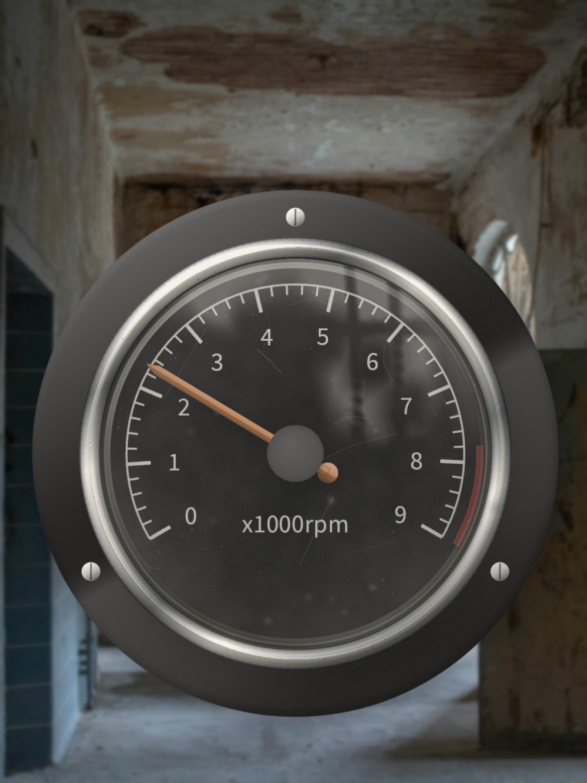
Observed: 2300 rpm
